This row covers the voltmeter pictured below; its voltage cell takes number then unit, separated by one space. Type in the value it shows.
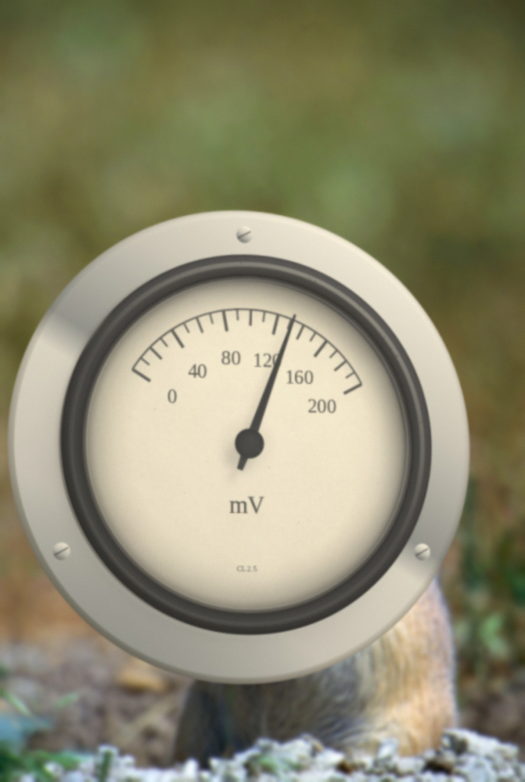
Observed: 130 mV
